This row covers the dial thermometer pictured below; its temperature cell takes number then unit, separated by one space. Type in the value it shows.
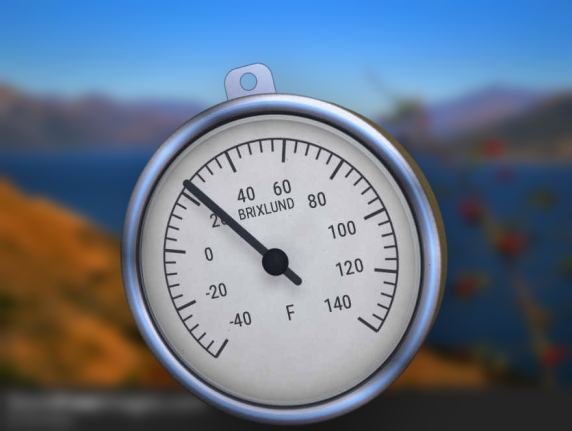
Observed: 24 °F
